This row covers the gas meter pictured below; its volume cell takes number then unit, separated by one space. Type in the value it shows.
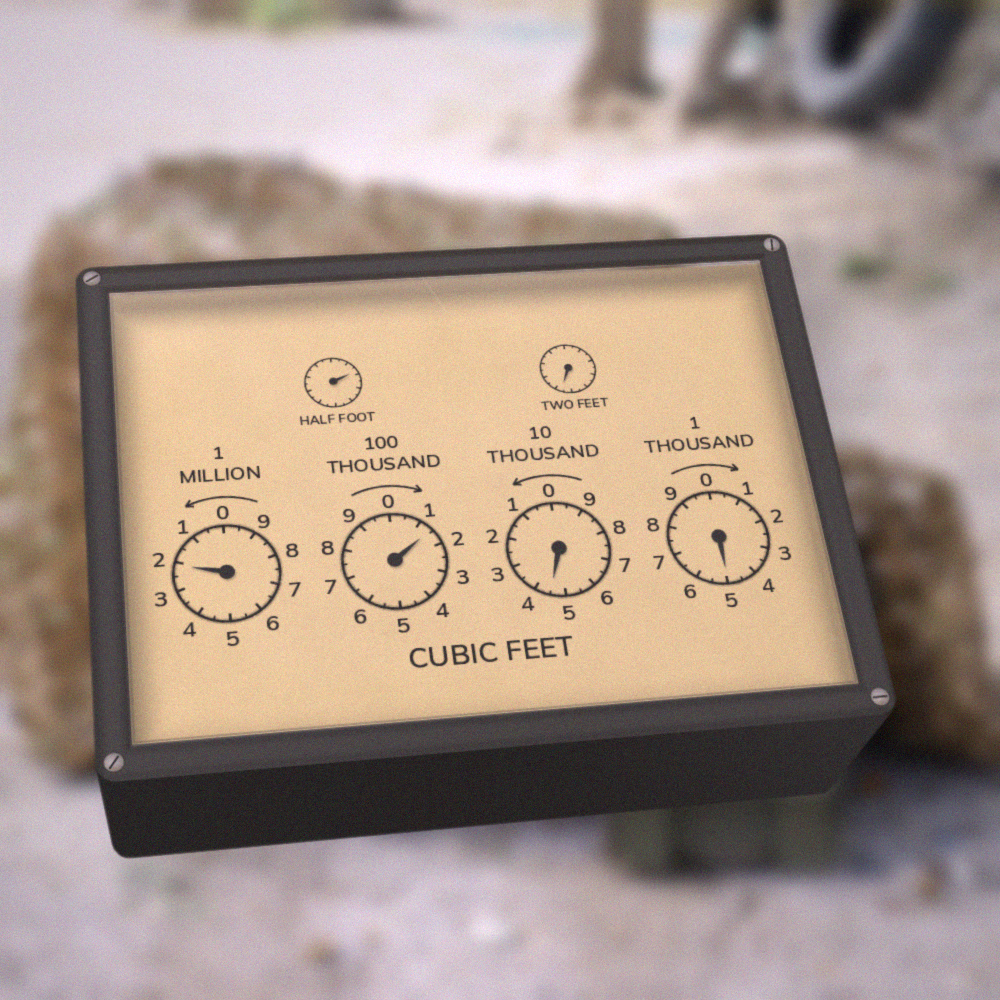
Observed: 214500 ft³
